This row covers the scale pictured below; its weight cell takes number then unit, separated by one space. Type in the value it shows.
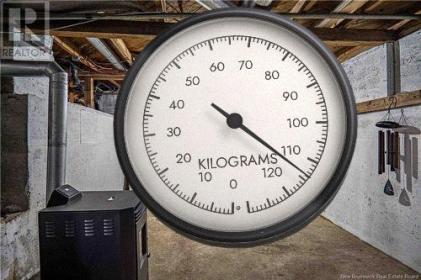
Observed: 114 kg
